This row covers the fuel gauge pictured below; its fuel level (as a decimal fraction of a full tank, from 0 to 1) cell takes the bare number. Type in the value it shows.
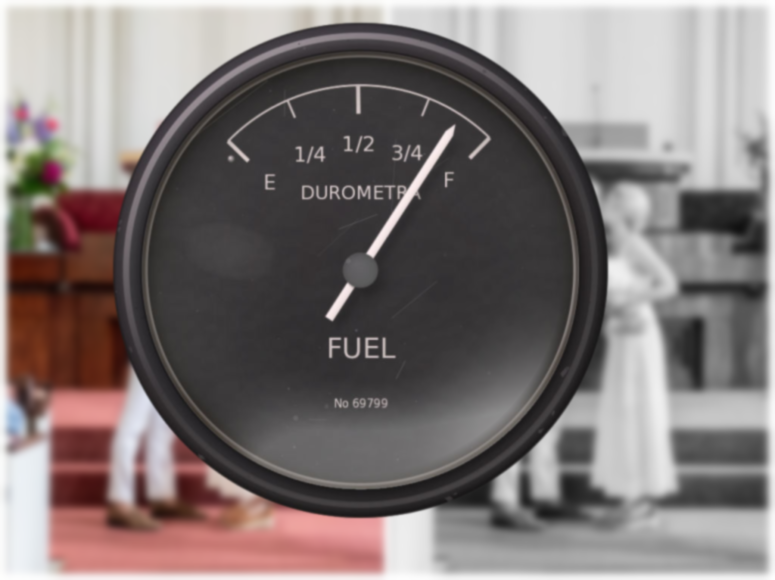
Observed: 0.875
